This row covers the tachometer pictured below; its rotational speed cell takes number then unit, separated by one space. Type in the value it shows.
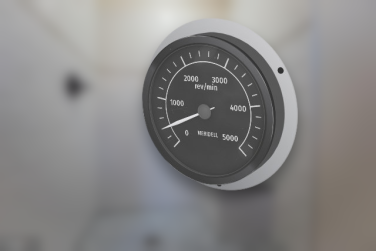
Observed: 400 rpm
